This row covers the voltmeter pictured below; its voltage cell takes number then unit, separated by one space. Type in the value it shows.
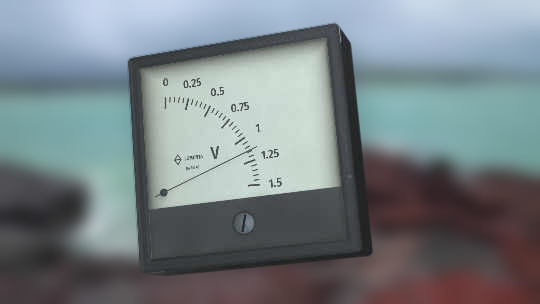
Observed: 1.15 V
